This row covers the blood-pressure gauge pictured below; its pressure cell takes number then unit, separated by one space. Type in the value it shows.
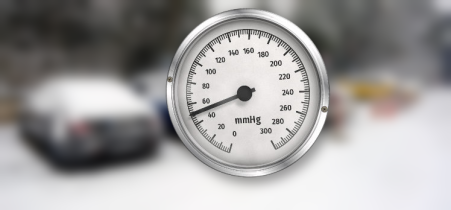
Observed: 50 mmHg
